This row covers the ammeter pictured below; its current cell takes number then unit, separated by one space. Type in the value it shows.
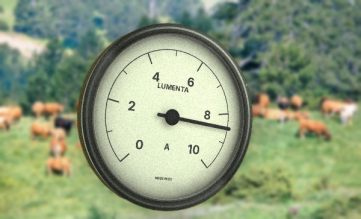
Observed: 8.5 A
